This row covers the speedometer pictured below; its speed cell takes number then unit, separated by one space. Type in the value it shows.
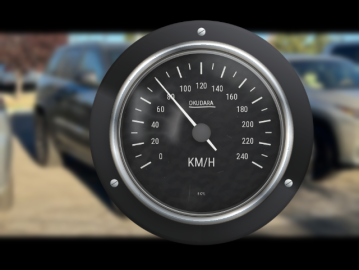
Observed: 80 km/h
